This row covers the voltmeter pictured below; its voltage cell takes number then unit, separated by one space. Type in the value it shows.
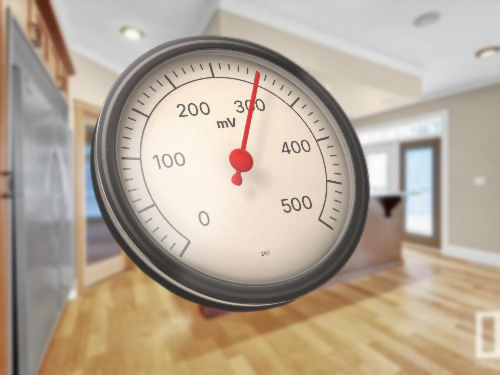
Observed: 300 mV
